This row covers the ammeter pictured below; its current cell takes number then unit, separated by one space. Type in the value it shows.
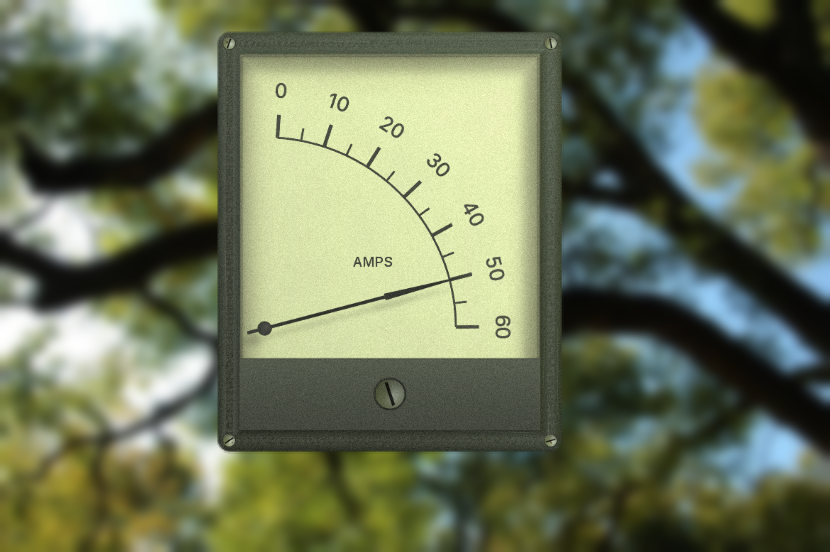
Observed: 50 A
